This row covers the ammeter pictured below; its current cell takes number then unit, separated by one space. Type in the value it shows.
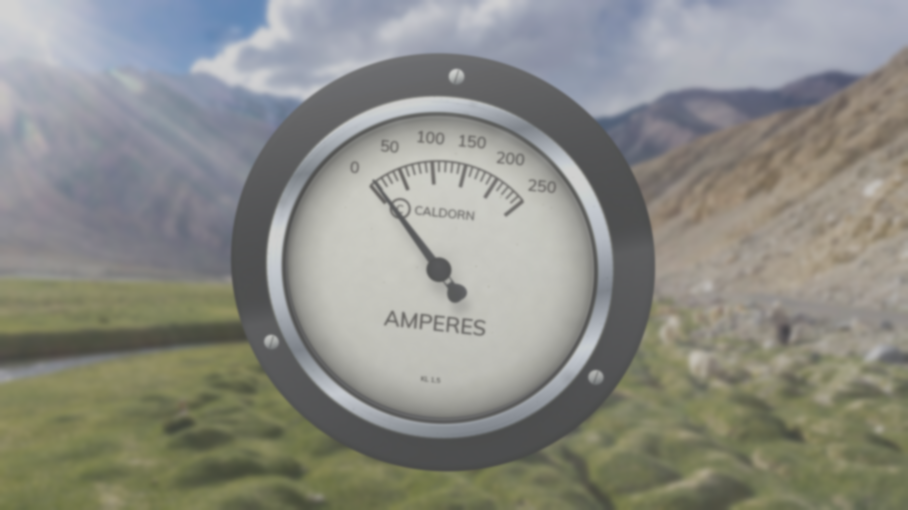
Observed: 10 A
